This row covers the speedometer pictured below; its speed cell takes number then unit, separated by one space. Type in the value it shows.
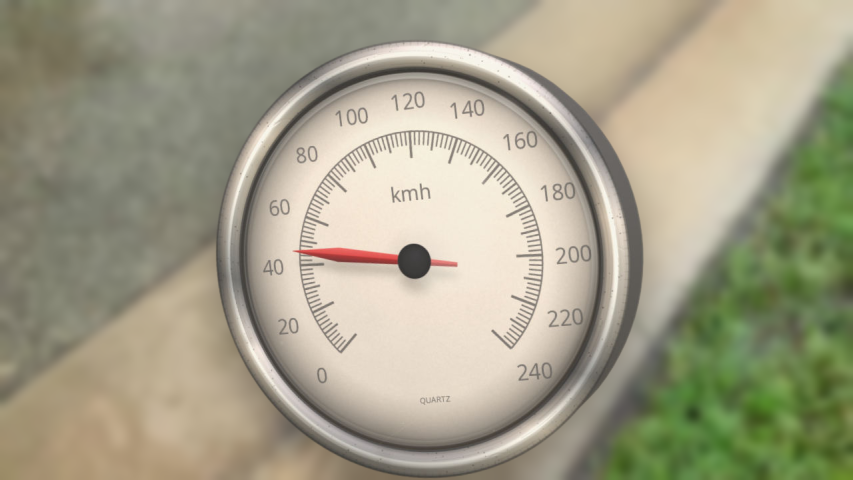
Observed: 46 km/h
